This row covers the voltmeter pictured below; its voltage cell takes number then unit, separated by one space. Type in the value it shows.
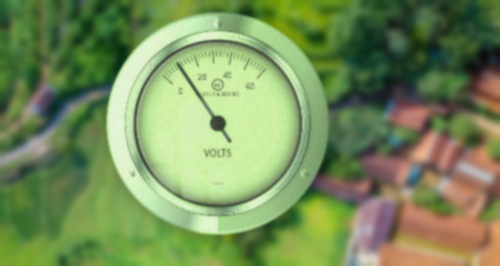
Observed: 10 V
